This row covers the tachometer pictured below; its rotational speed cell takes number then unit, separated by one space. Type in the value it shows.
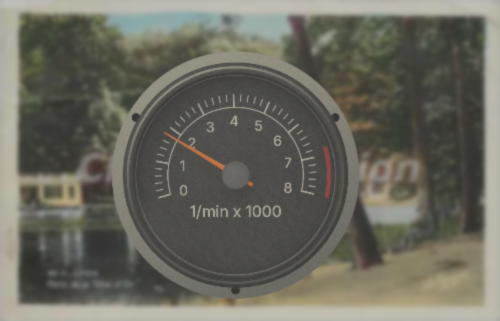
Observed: 1800 rpm
